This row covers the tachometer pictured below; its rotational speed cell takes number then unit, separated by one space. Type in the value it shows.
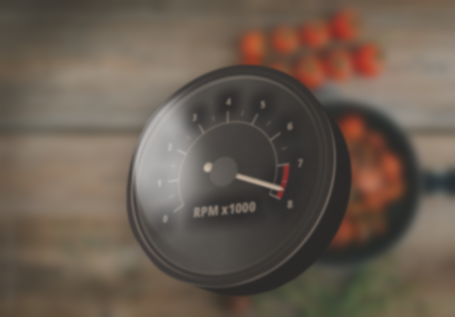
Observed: 7750 rpm
